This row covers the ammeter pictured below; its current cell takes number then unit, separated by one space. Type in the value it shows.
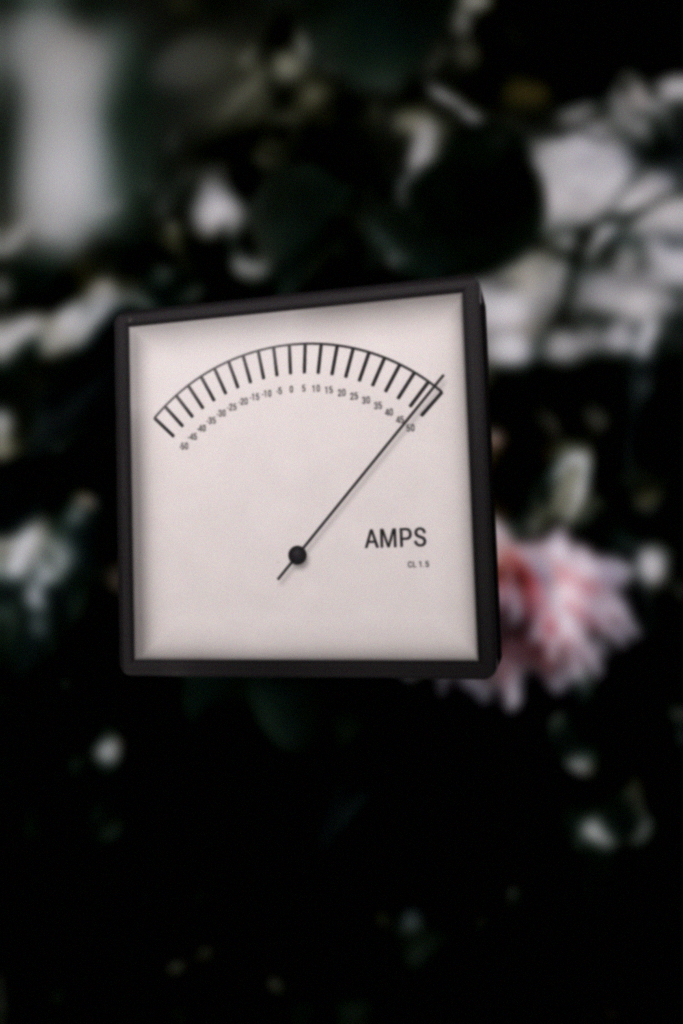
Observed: 47.5 A
